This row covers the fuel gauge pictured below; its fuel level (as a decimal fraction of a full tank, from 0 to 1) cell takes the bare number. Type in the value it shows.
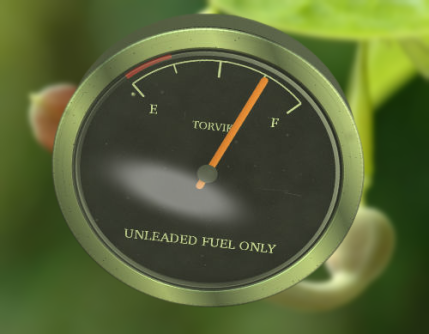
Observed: 0.75
